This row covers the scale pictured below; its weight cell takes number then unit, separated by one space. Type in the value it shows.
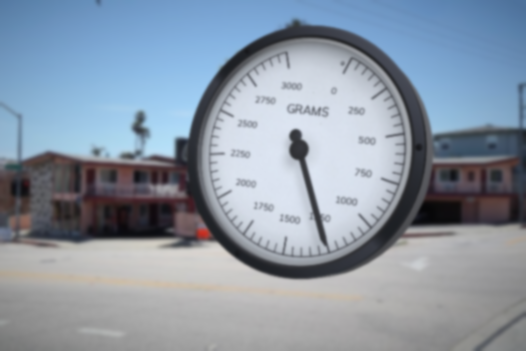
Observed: 1250 g
